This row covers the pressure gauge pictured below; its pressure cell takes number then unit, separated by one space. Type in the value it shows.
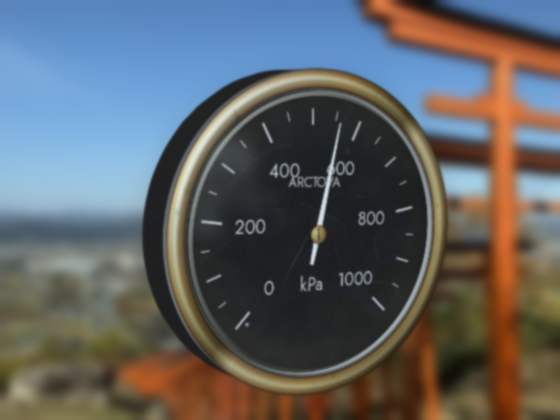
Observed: 550 kPa
